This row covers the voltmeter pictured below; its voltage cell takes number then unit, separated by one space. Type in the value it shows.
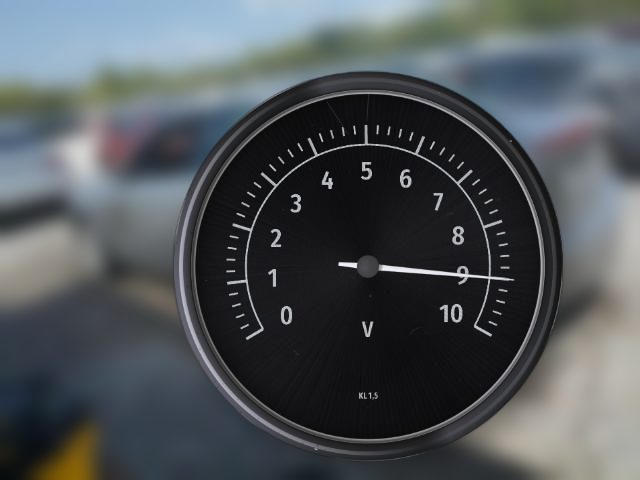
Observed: 9 V
